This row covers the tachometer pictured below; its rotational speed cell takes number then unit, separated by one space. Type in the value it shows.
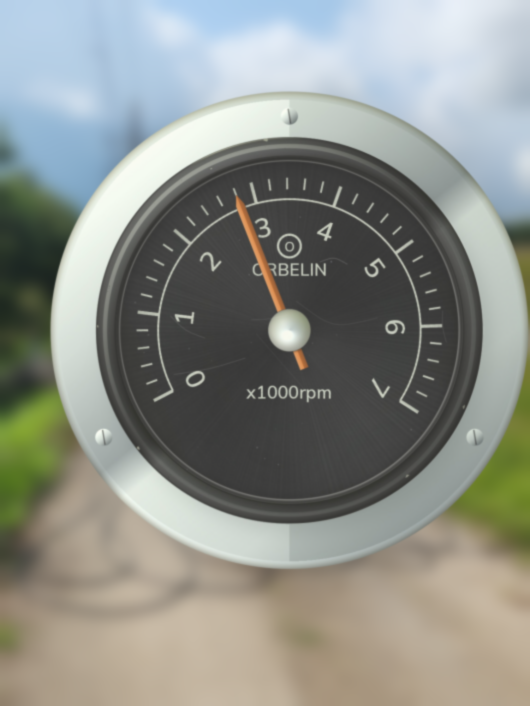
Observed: 2800 rpm
